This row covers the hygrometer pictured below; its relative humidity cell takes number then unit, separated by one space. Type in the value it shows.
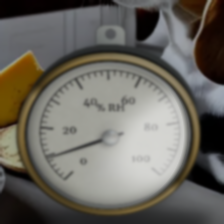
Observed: 10 %
